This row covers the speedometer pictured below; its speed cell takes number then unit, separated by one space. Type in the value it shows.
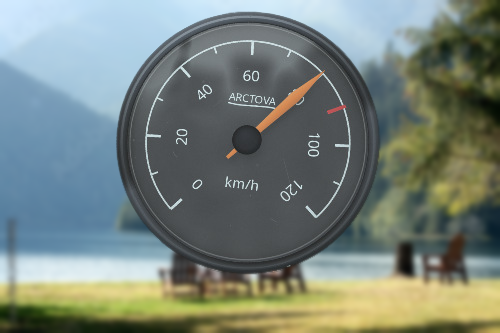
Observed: 80 km/h
